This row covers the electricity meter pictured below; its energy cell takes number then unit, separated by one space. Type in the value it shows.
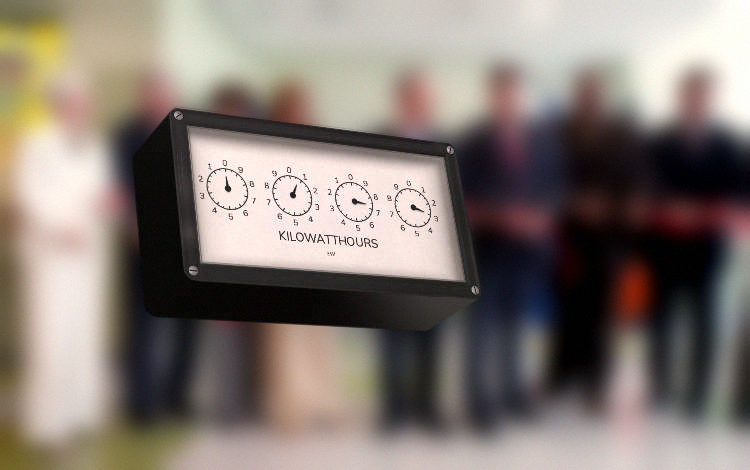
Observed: 73 kWh
